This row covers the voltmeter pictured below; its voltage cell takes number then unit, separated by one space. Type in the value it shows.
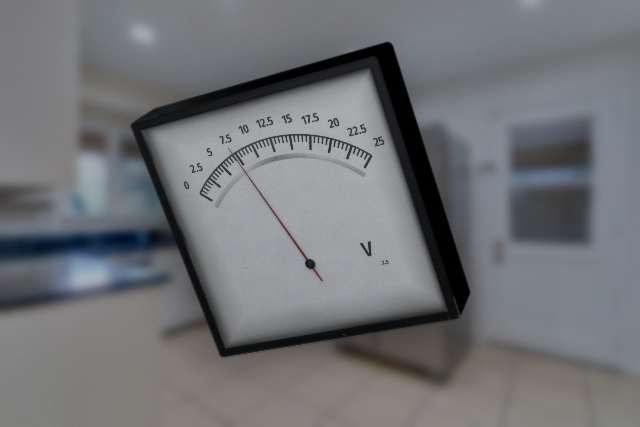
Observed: 7.5 V
